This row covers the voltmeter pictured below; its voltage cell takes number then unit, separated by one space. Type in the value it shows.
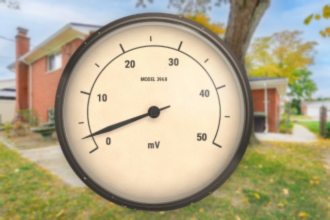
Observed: 2.5 mV
